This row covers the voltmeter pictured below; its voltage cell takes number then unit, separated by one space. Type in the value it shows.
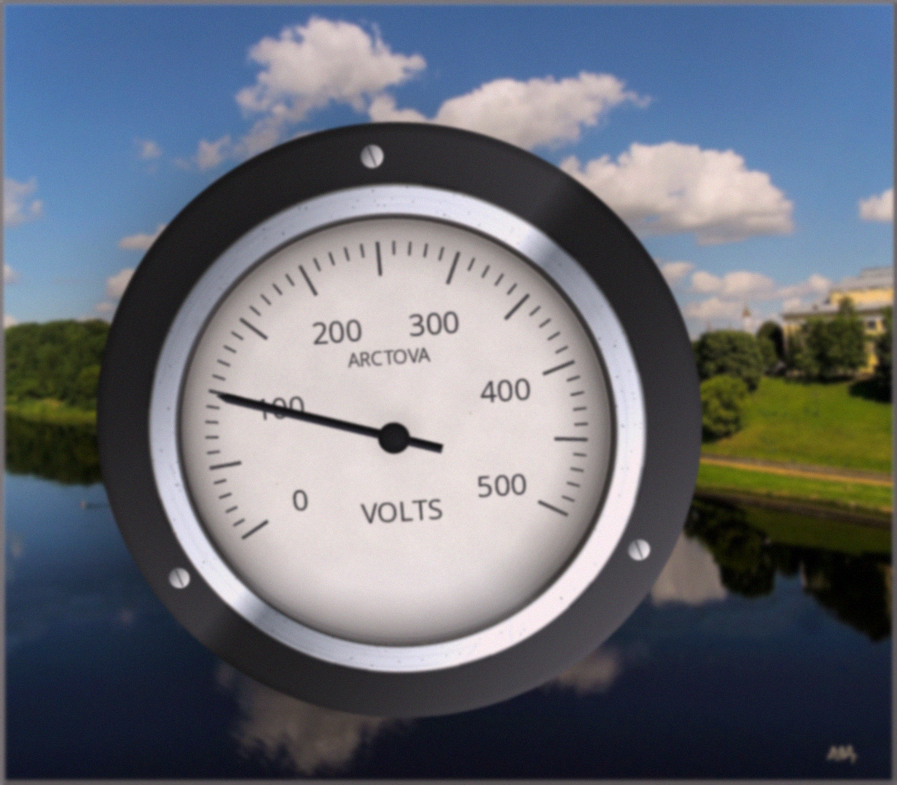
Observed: 100 V
